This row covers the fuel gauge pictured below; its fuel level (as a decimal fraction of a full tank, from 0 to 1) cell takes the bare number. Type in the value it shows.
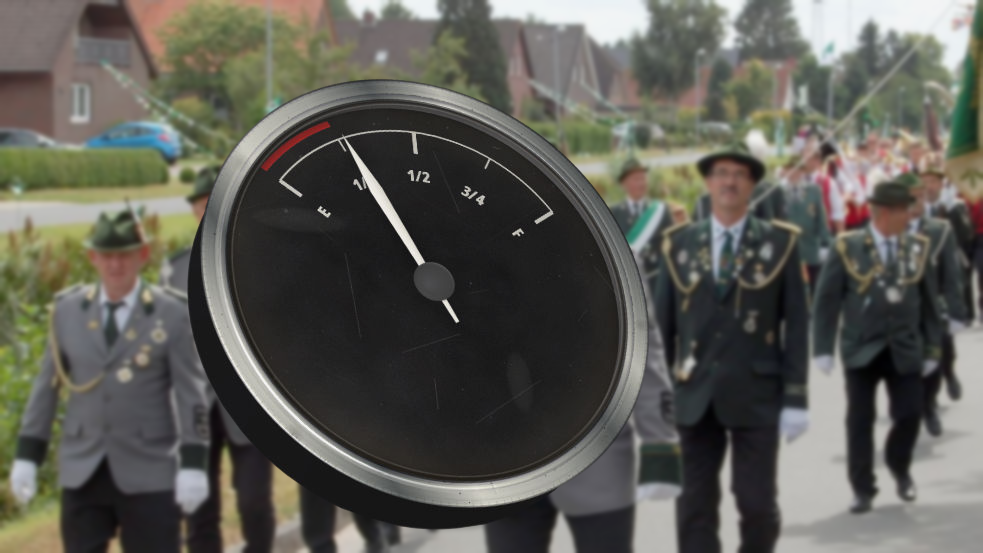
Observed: 0.25
